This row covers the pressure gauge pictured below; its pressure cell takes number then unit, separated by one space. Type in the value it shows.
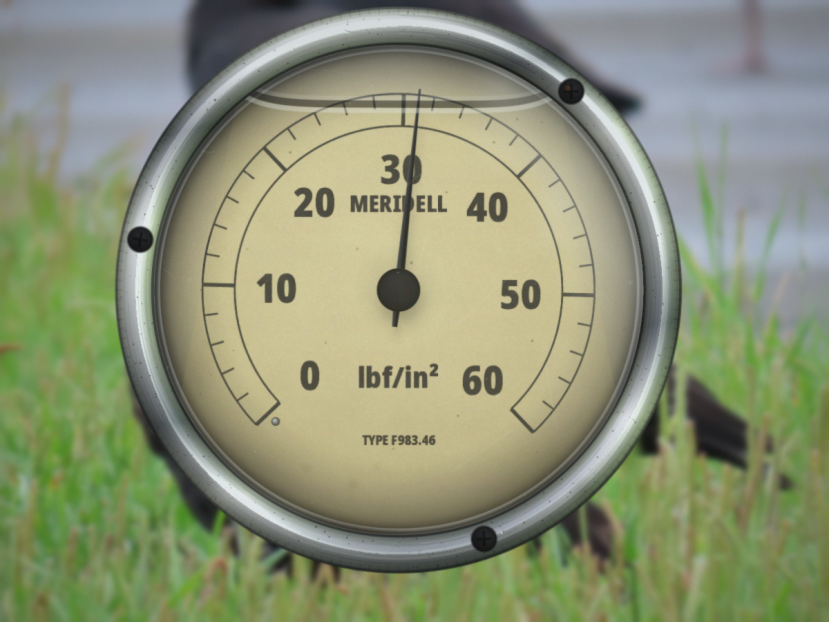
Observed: 31 psi
